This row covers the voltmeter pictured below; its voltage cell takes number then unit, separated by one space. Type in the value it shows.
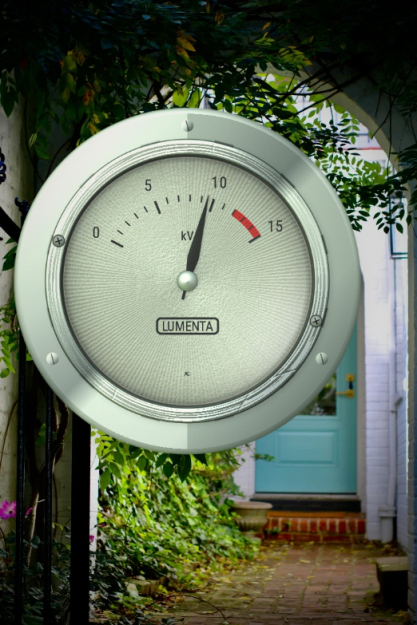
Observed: 9.5 kV
